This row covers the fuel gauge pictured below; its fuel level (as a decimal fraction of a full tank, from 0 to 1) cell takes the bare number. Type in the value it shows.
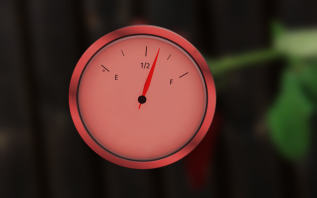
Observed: 0.625
